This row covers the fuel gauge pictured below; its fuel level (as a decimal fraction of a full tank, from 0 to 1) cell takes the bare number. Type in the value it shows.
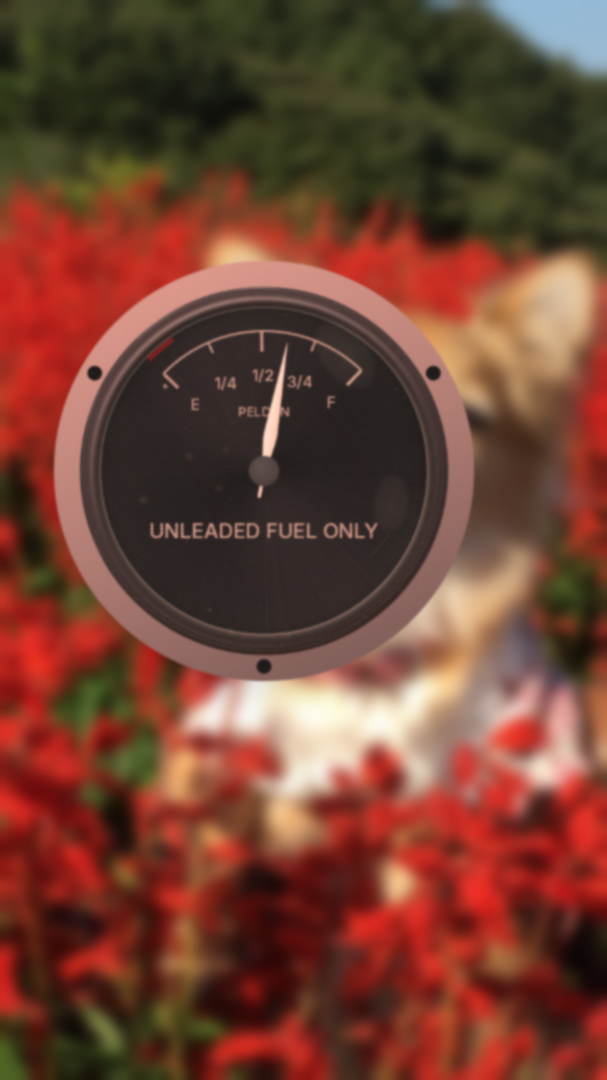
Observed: 0.625
